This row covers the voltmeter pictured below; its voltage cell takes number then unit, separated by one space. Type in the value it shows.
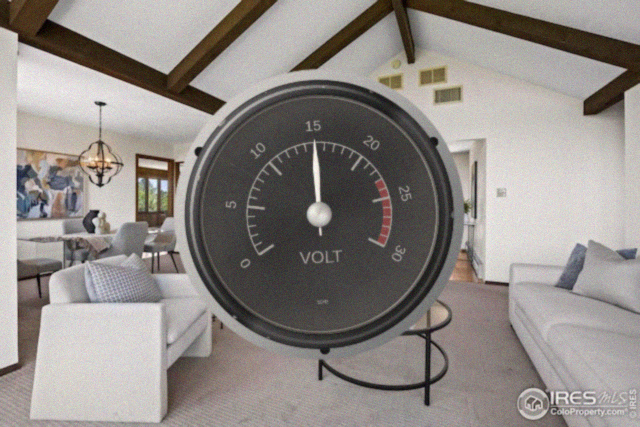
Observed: 15 V
